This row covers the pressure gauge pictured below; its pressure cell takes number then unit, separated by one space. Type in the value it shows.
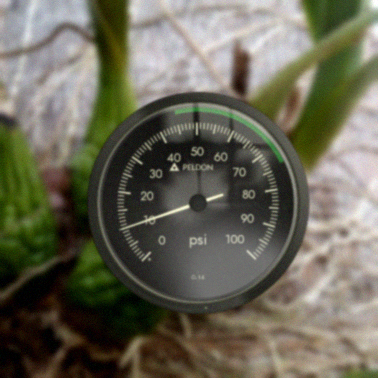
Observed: 10 psi
